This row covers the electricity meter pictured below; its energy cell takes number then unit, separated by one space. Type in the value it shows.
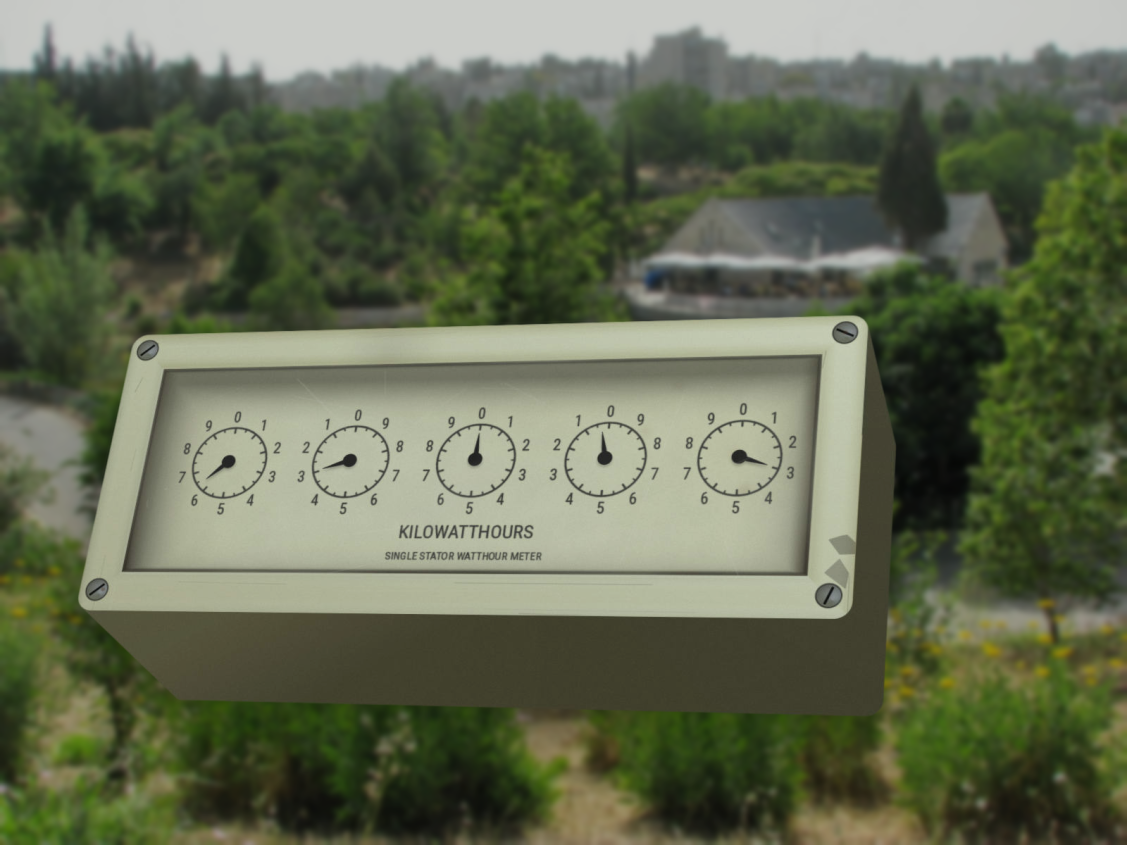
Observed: 63003 kWh
